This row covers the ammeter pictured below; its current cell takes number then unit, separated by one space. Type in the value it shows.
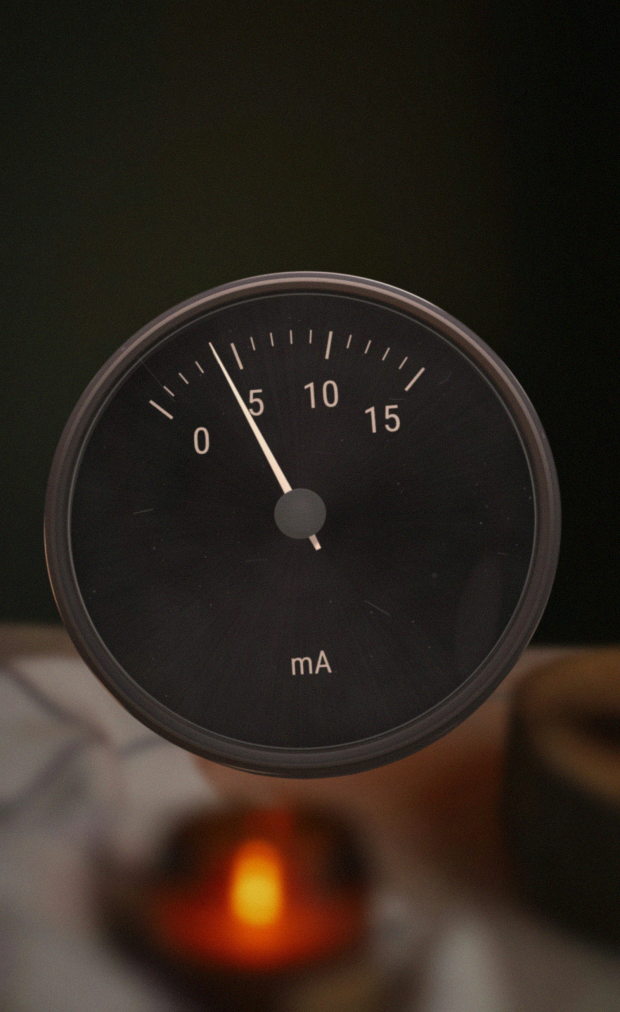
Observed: 4 mA
